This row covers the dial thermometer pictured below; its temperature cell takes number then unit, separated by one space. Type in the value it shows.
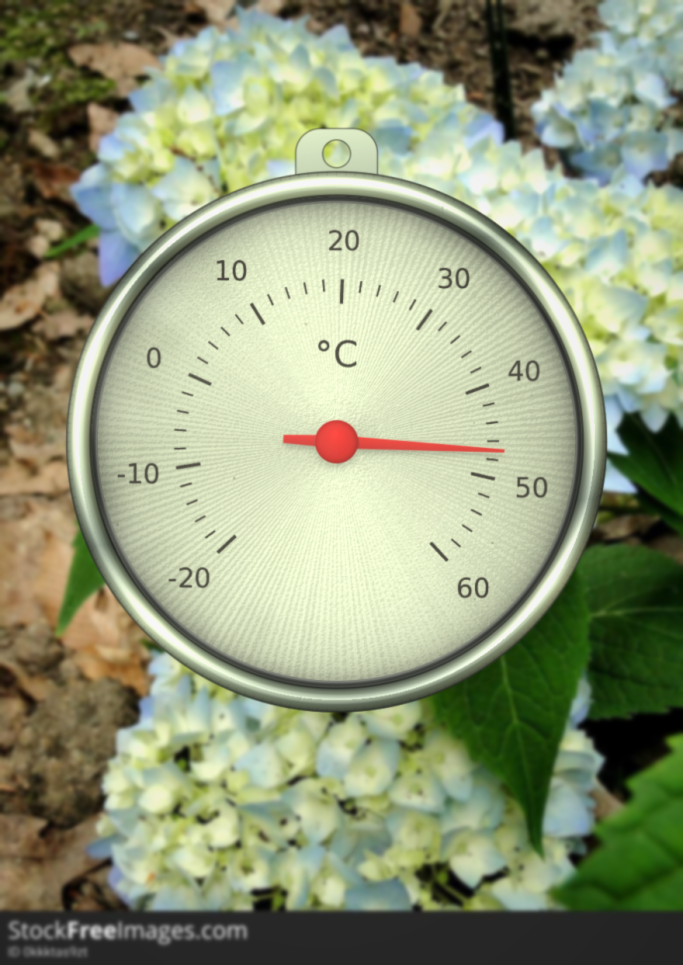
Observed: 47 °C
